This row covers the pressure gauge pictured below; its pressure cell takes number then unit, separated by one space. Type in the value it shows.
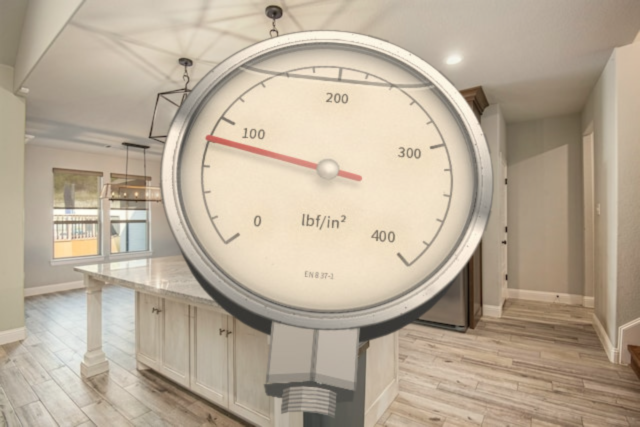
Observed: 80 psi
